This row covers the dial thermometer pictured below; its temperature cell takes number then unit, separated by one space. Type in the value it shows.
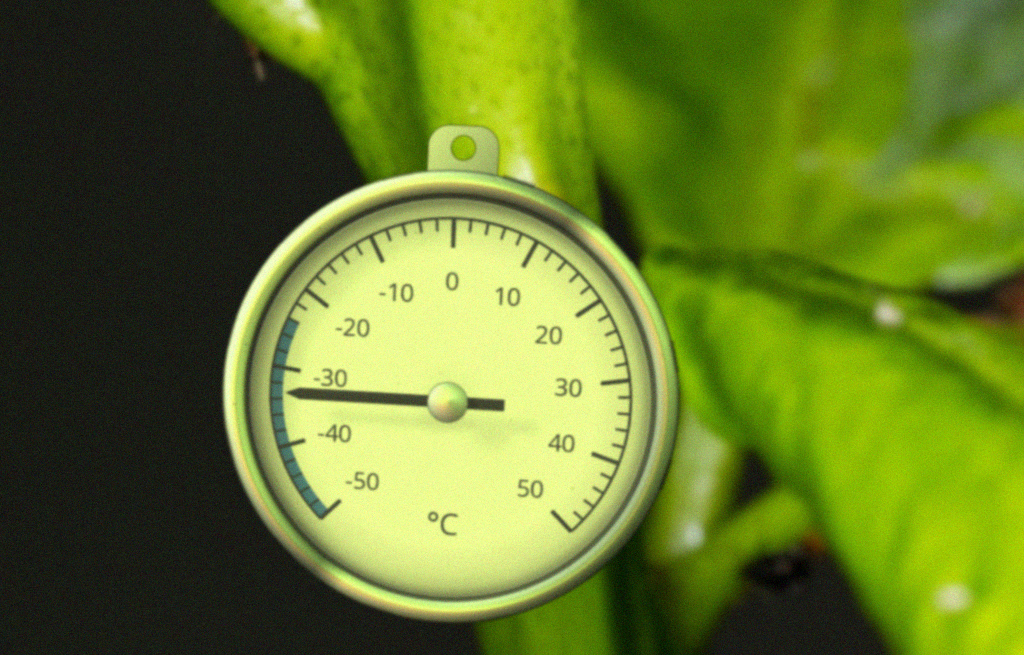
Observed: -33 °C
